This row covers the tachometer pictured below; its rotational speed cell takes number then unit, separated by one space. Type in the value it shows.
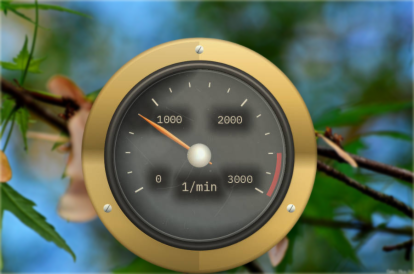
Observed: 800 rpm
